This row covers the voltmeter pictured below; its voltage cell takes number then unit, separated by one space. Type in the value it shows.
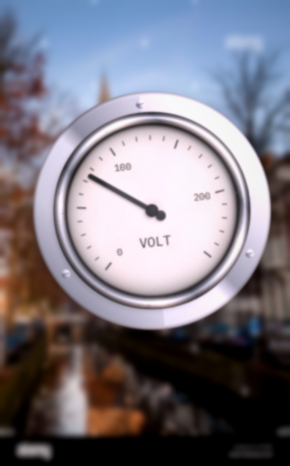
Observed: 75 V
